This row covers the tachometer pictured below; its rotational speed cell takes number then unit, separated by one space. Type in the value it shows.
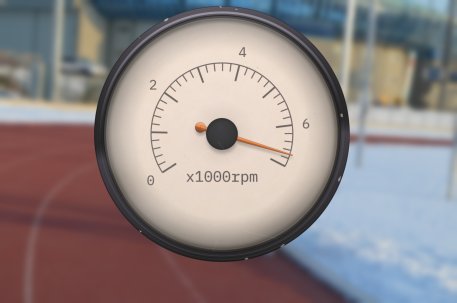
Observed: 6700 rpm
